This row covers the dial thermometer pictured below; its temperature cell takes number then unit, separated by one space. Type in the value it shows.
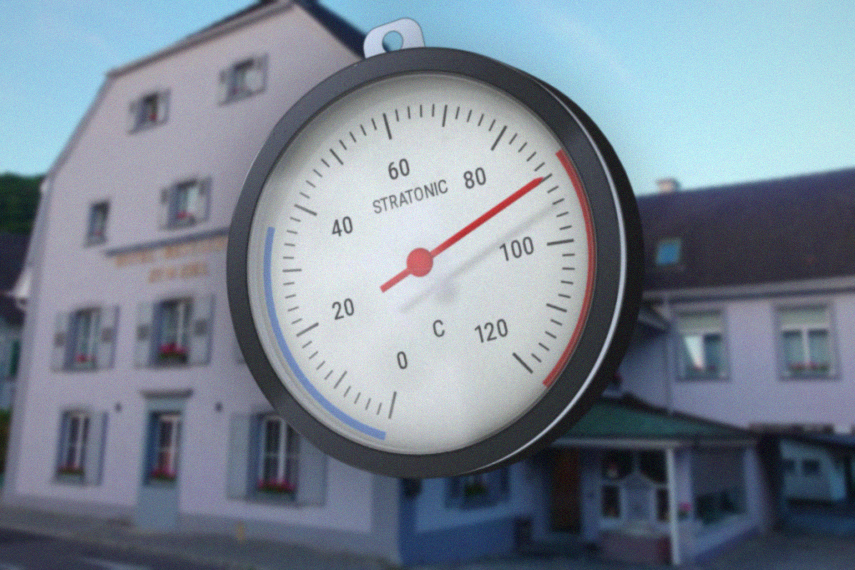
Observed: 90 °C
